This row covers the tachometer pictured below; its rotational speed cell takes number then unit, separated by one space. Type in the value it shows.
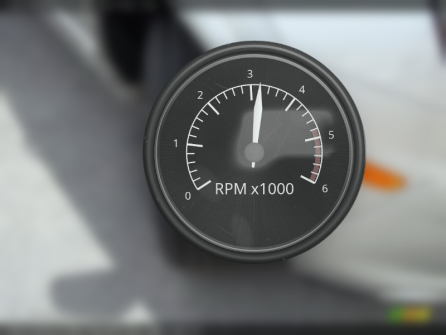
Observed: 3200 rpm
